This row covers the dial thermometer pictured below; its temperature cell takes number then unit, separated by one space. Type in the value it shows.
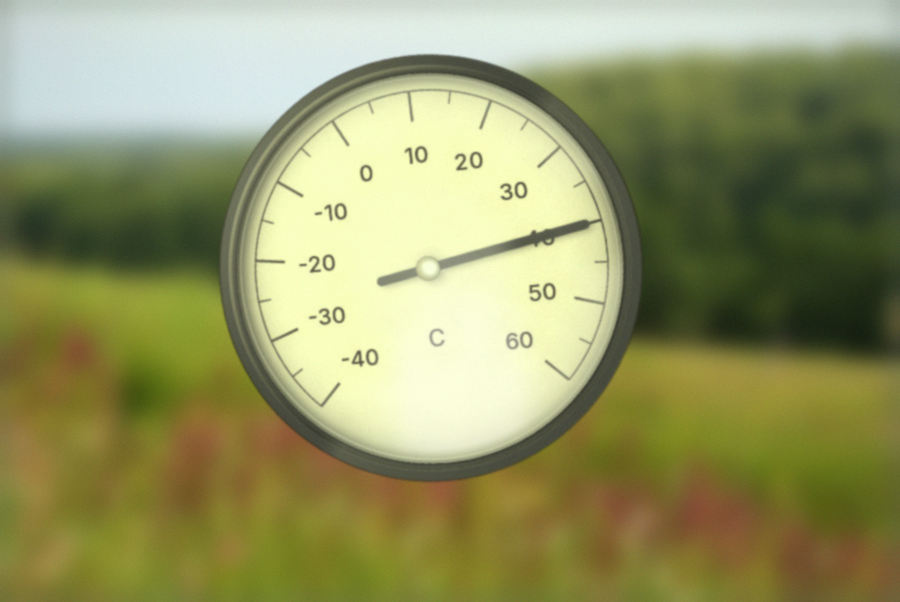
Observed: 40 °C
